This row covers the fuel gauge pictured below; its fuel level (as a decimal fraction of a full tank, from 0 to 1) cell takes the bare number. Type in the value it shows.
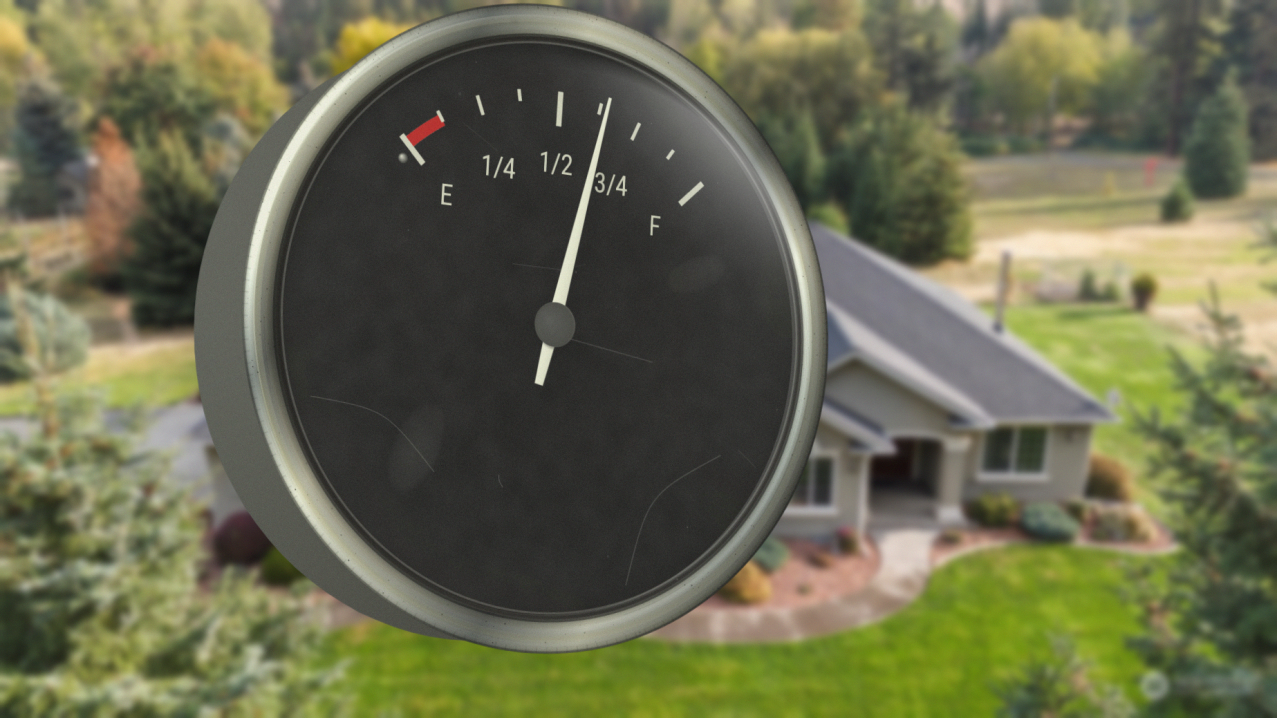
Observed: 0.625
